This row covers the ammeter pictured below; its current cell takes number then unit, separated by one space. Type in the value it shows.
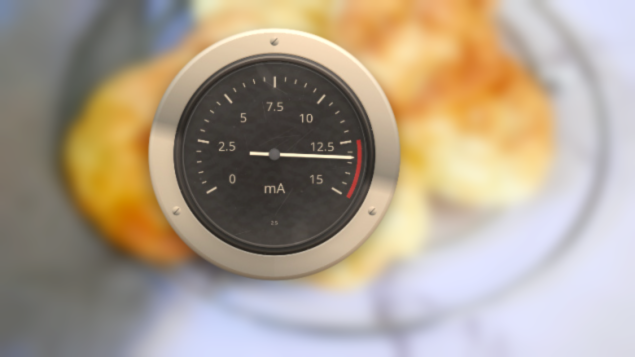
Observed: 13.25 mA
